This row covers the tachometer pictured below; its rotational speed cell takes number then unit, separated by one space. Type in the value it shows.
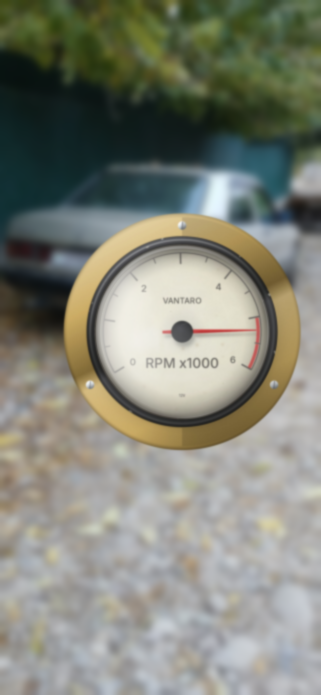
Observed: 5250 rpm
